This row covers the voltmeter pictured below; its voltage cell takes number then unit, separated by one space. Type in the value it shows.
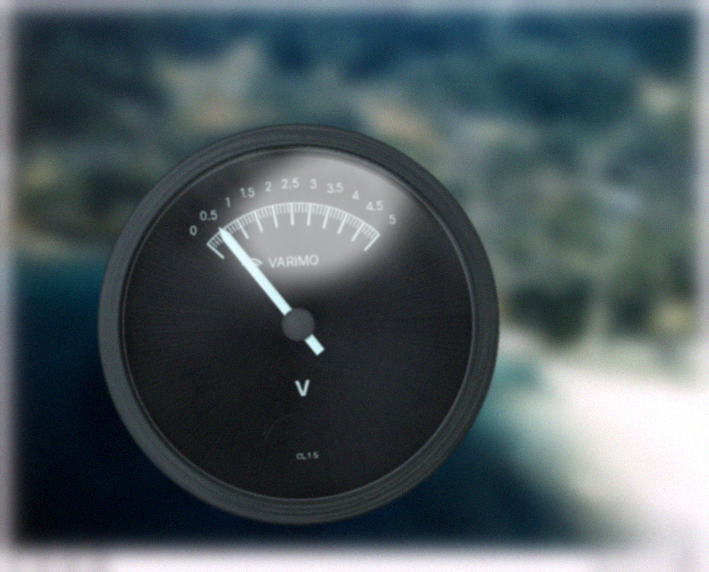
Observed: 0.5 V
